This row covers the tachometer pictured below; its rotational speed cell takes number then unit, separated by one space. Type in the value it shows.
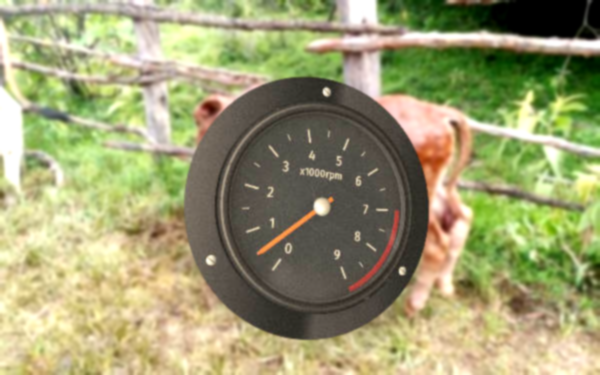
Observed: 500 rpm
